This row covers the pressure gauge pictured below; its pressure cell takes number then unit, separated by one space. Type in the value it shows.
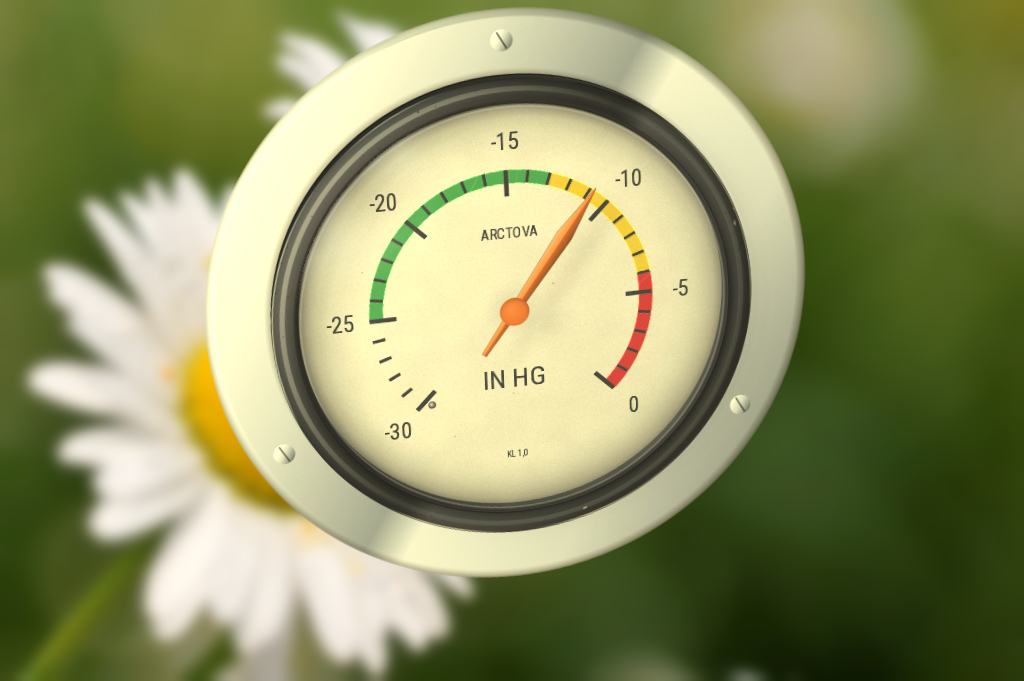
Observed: -11 inHg
